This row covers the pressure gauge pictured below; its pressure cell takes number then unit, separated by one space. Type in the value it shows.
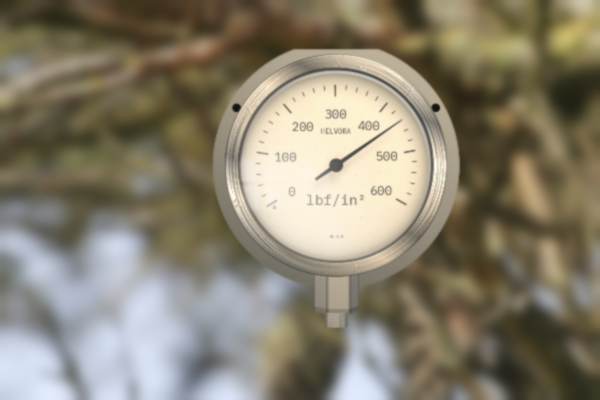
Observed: 440 psi
